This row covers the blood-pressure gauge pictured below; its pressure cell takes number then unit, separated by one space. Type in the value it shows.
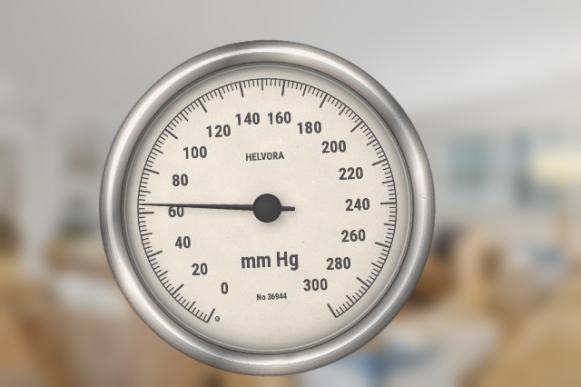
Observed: 64 mmHg
